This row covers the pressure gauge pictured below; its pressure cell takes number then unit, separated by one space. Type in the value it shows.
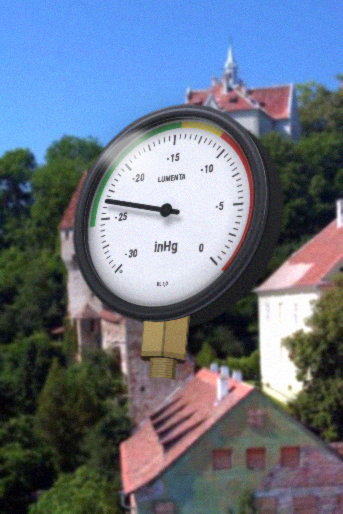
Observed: -23.5 inHg
